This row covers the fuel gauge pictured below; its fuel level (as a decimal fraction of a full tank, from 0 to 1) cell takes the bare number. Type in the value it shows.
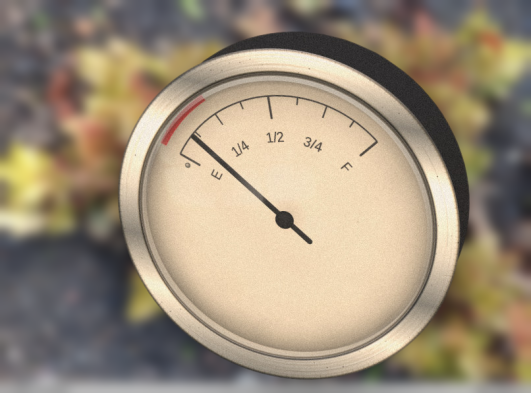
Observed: 0.125
